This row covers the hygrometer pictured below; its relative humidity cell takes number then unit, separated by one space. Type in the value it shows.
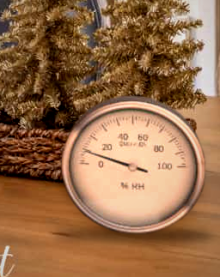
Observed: 10 %
